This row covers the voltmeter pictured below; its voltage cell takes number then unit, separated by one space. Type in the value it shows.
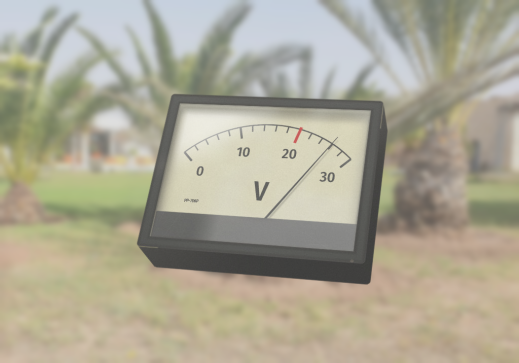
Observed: 26 V
